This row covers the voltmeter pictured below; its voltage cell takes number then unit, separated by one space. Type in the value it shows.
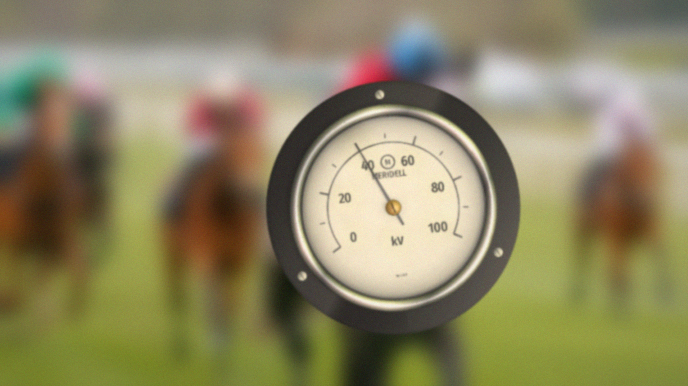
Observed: 40 kV
